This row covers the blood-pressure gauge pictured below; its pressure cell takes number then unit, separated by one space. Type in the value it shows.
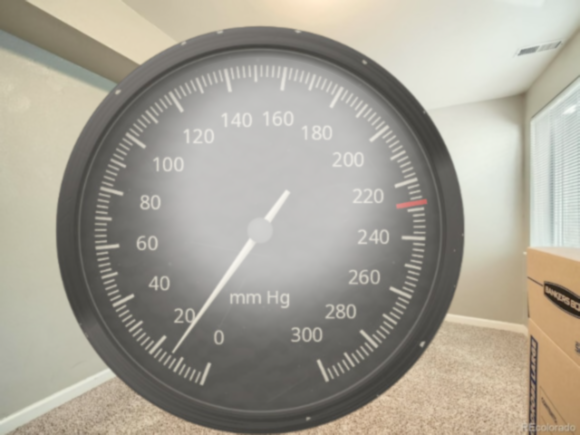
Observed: 14 mmHg
